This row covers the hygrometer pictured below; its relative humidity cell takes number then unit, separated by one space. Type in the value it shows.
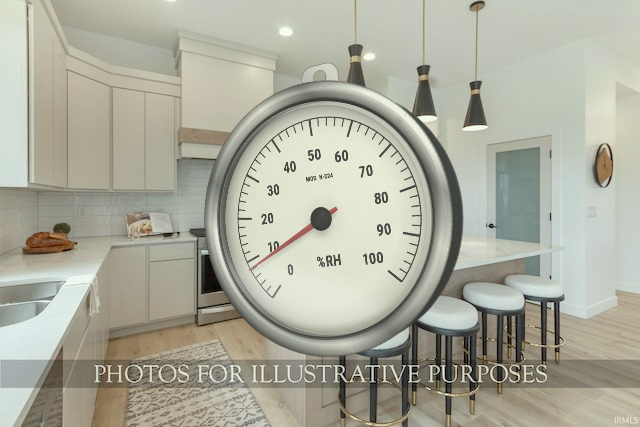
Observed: 8 %
